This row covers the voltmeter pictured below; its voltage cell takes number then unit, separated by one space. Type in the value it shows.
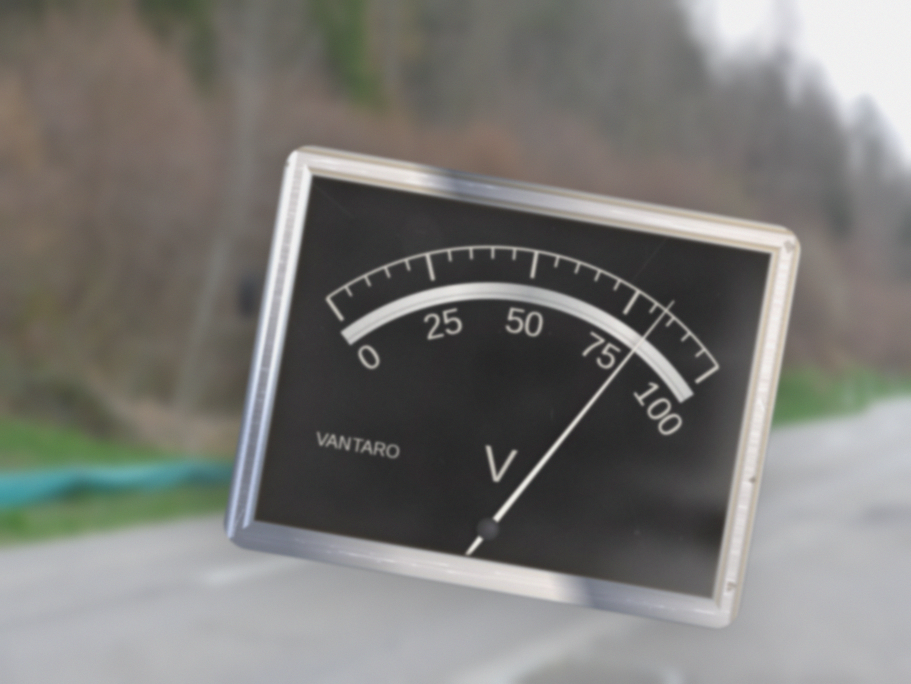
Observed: 82.5 V
